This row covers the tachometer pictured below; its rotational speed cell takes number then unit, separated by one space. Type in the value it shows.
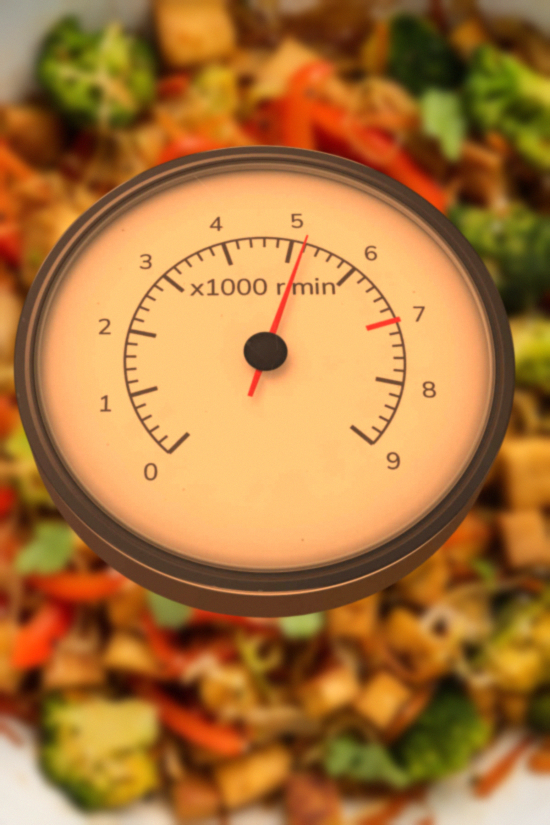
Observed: 5200 rpm
